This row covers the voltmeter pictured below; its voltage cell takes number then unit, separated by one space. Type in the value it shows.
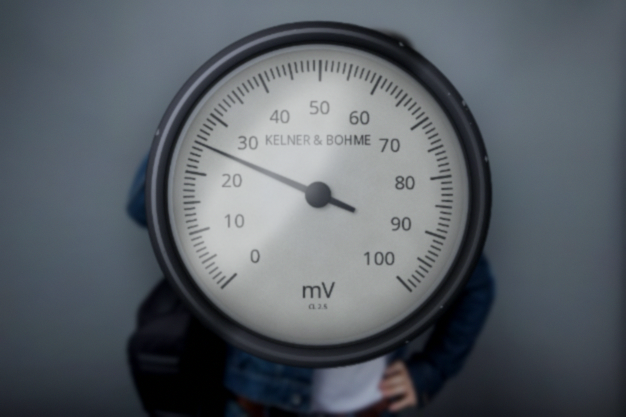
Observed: 25 mV
